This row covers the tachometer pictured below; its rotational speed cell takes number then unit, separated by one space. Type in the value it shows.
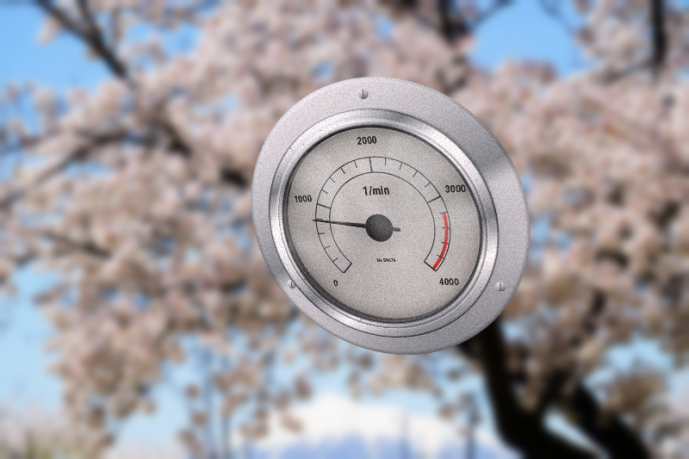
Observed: 800 rpm
